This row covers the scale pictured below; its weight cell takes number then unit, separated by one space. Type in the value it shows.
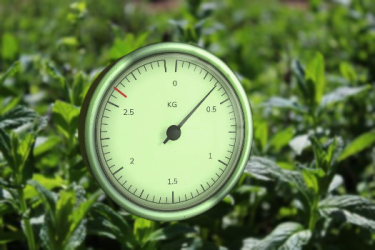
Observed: 0.35 kg
